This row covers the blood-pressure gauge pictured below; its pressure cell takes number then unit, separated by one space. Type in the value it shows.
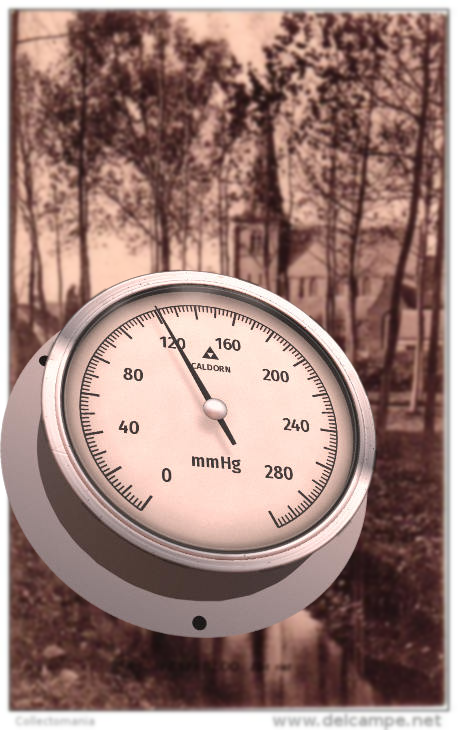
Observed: 120 mmHg
